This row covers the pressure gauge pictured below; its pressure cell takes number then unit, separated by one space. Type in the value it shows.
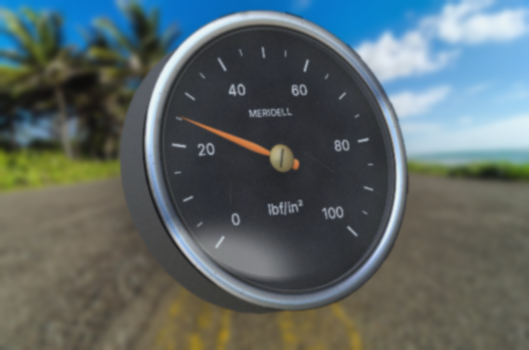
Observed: 25 psi
